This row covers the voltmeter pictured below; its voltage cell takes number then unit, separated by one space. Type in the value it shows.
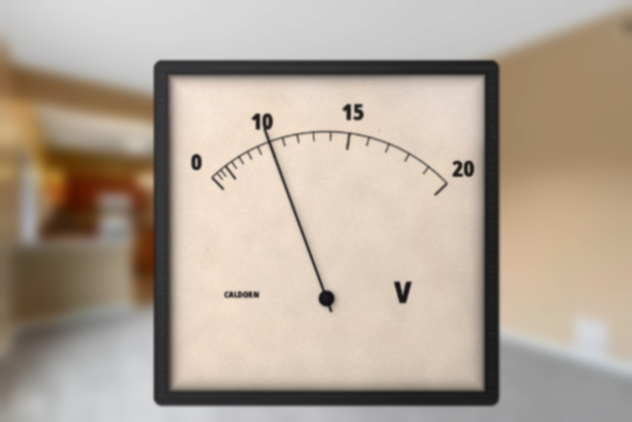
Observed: 10 V
